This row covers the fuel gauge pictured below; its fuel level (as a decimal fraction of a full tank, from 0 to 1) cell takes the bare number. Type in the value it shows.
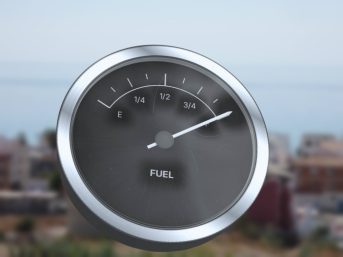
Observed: 1
